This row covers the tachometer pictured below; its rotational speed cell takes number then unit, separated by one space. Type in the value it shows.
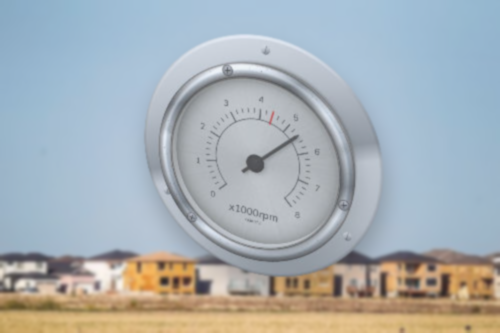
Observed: 5400 rpm
